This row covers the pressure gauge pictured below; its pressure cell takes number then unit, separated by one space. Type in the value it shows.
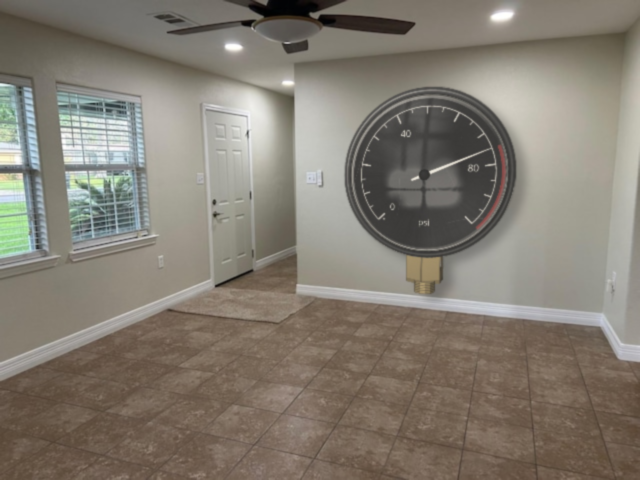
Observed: 75 psi
